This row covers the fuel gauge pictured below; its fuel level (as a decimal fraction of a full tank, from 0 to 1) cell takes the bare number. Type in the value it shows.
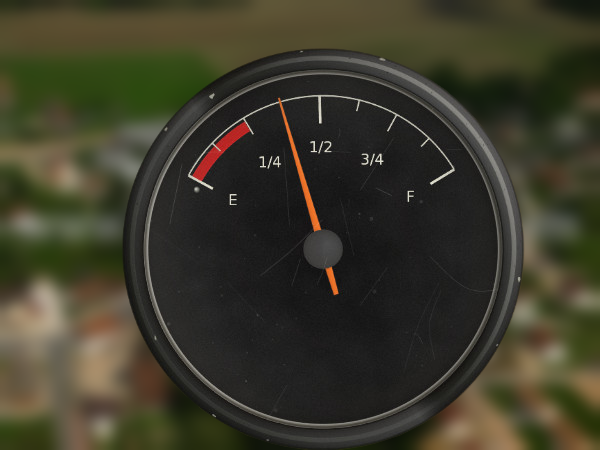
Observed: 0.375
